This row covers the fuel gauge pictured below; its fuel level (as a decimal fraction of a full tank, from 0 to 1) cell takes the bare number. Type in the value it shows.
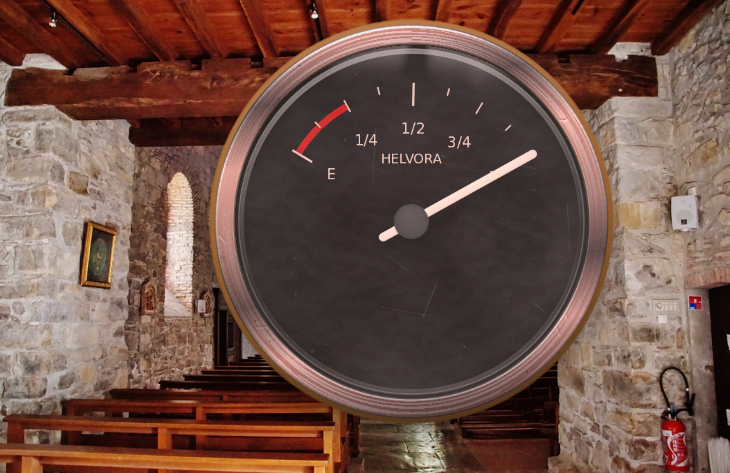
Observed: 1
